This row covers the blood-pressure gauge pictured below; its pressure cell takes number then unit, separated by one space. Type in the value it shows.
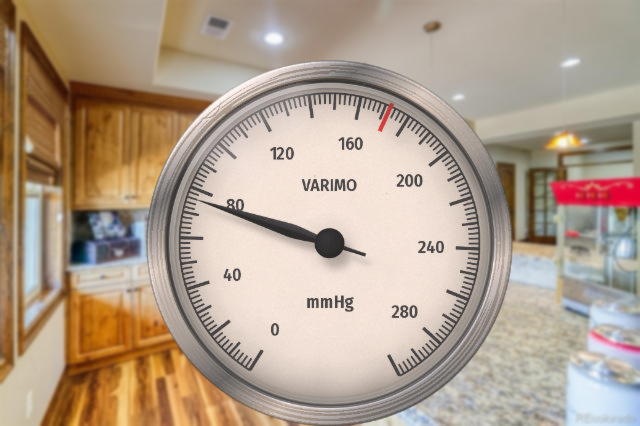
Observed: 76 mmHg
